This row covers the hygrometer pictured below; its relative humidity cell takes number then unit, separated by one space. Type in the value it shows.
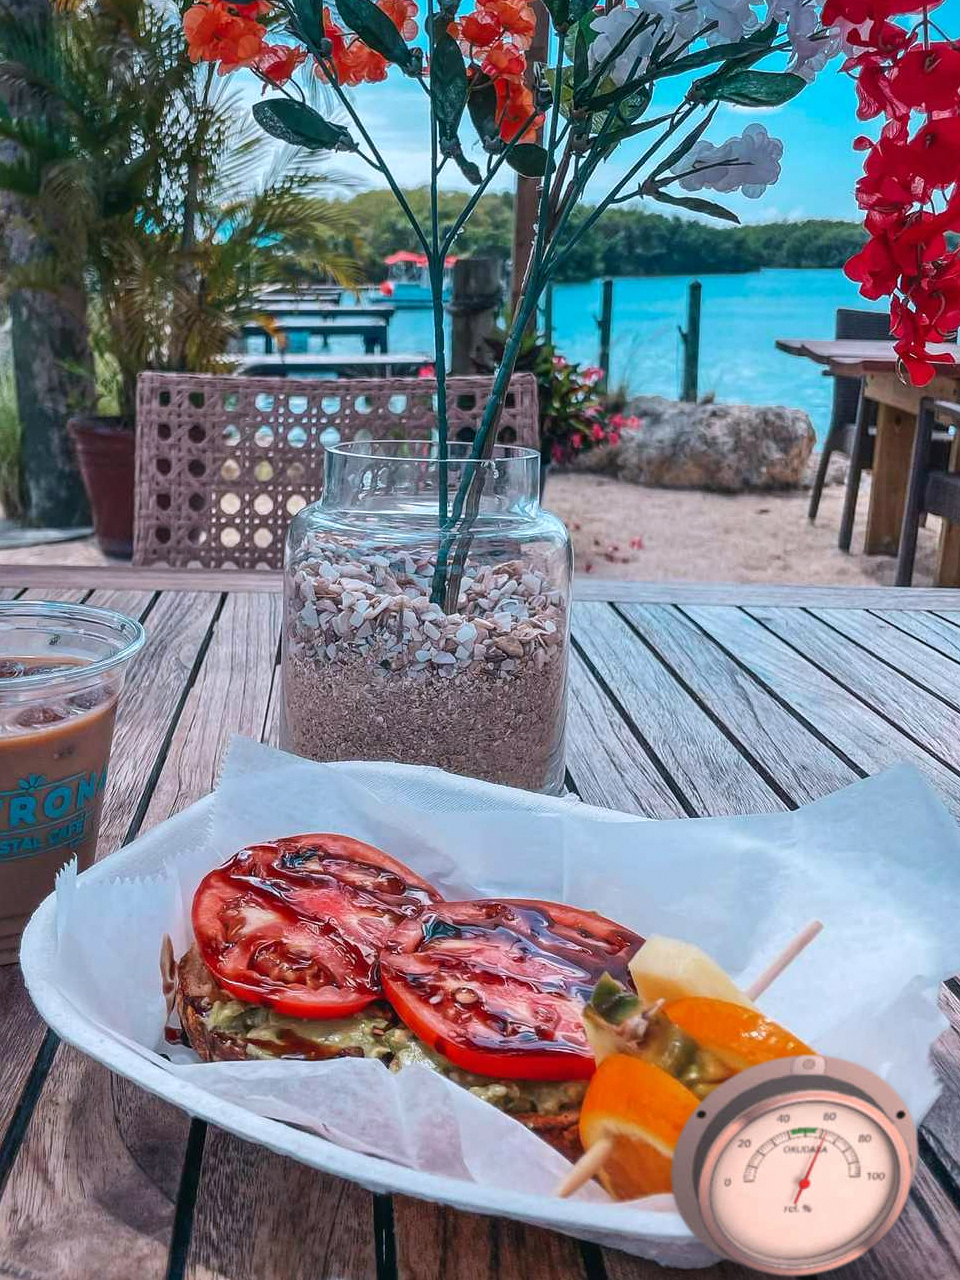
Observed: 60 %
